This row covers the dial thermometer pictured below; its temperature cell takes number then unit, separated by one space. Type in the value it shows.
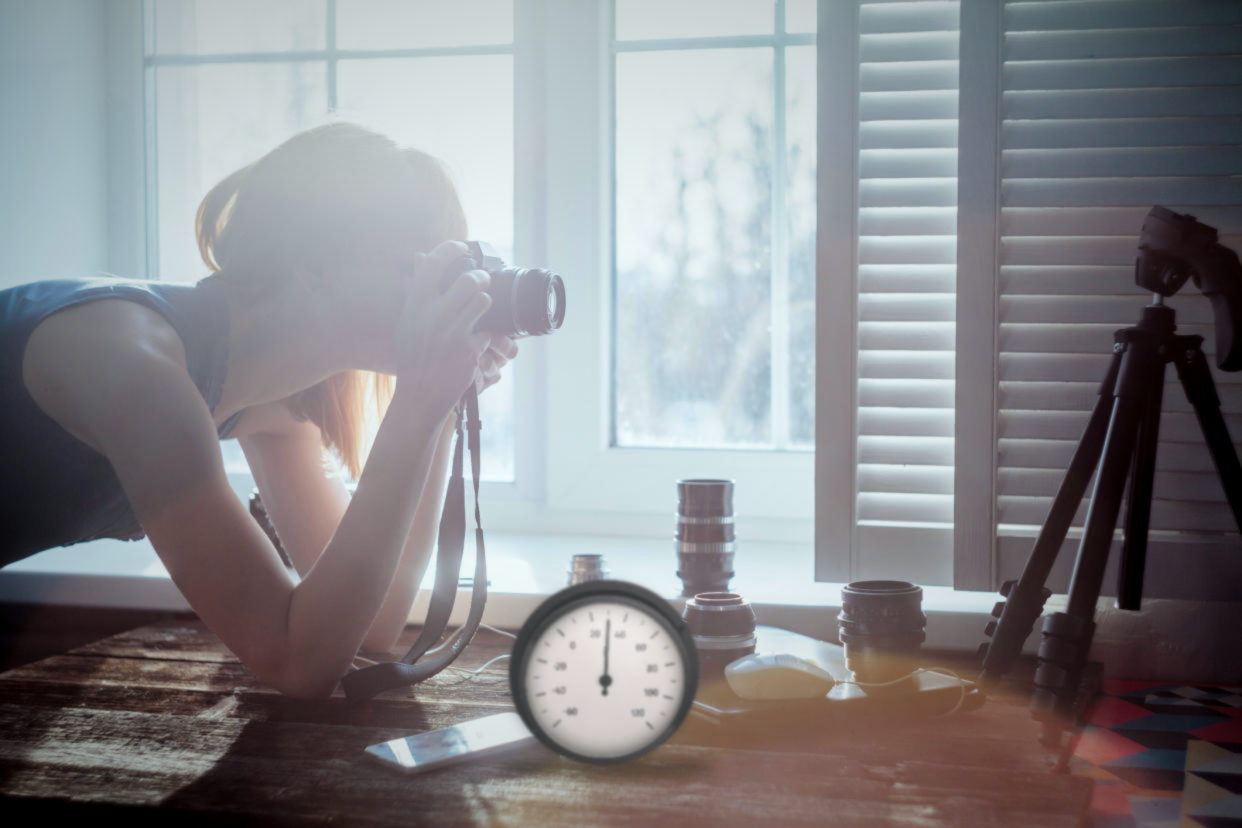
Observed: 30 °F
